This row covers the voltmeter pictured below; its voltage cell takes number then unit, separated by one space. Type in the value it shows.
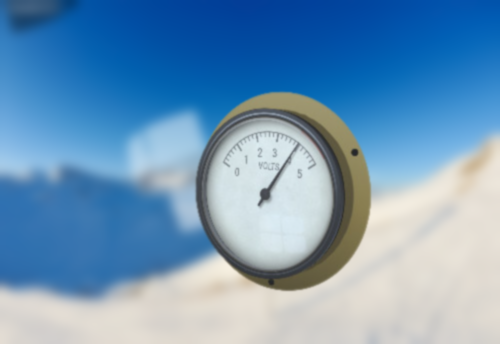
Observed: 4 V
